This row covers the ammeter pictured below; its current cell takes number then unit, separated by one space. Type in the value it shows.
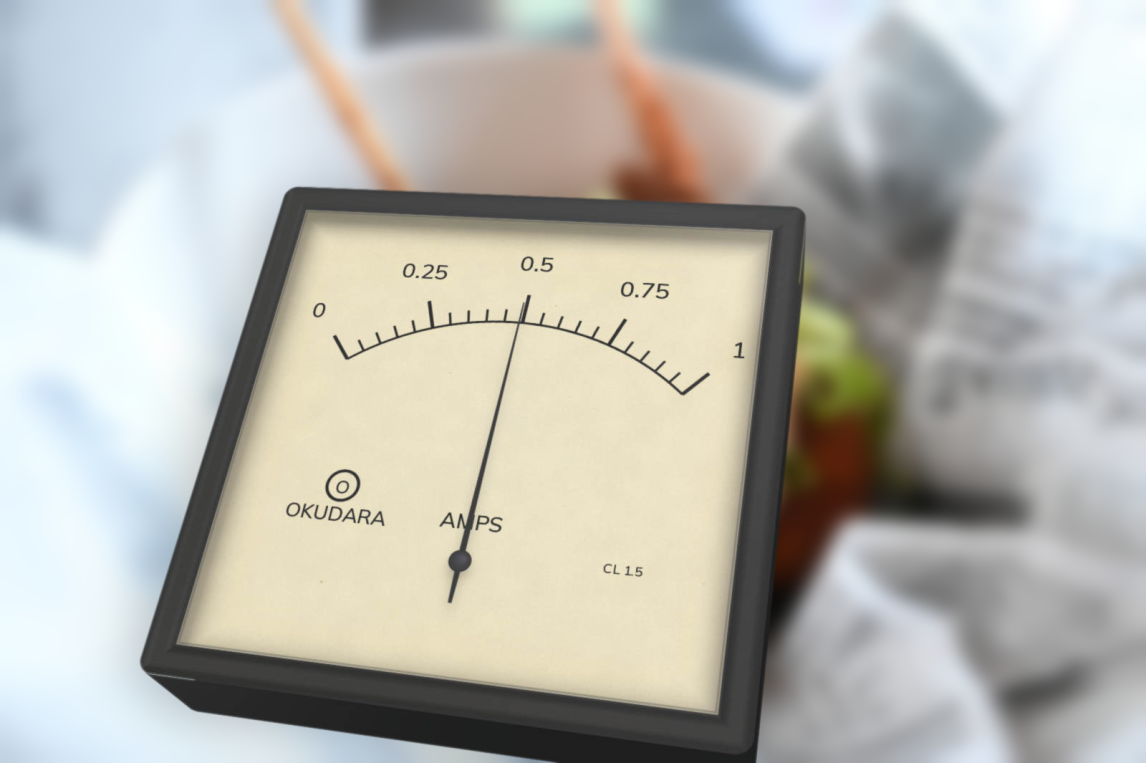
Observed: 0.5 A
